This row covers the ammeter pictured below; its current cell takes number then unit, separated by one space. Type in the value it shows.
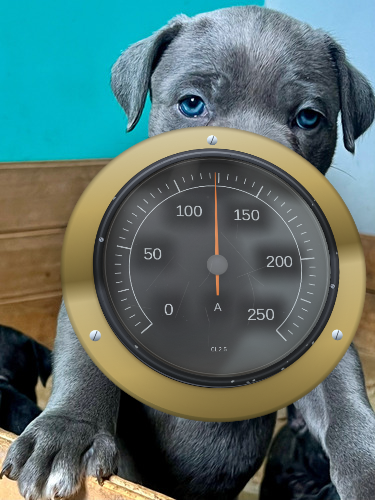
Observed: 122.5 A
